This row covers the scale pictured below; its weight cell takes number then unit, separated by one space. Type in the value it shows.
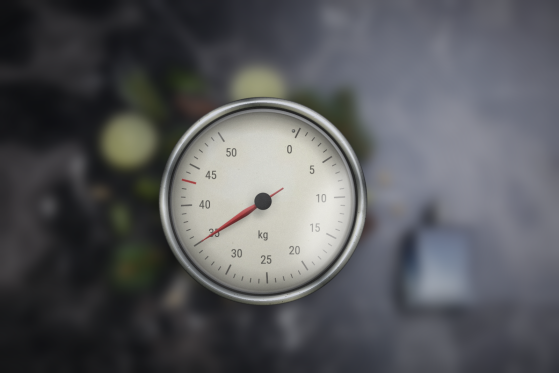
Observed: 35 kg
